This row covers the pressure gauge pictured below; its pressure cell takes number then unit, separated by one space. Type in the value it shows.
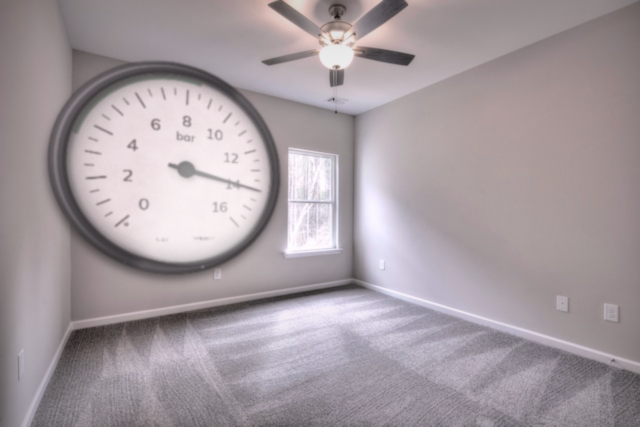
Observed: 14 bar
